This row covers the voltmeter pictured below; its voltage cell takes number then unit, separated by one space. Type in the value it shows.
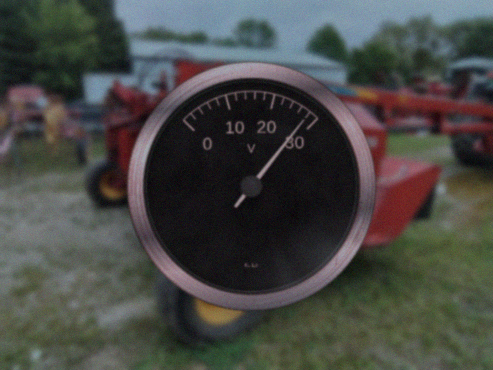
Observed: 28 V
